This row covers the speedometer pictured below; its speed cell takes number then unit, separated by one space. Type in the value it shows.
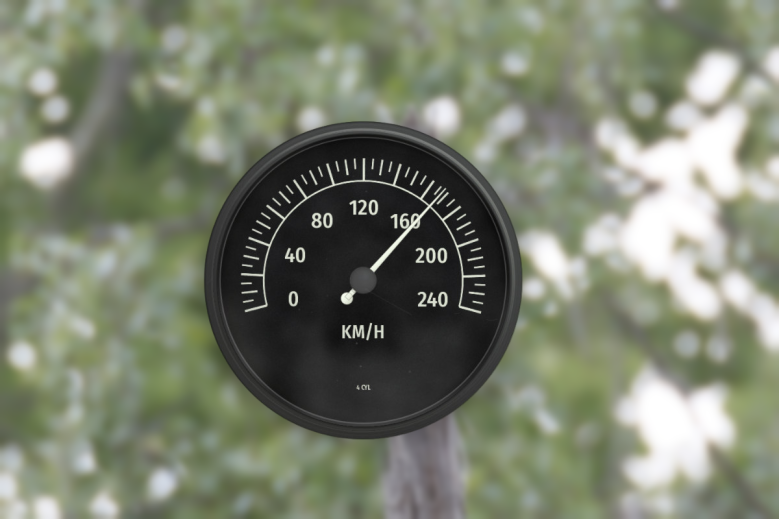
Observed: 167.5 km/h
